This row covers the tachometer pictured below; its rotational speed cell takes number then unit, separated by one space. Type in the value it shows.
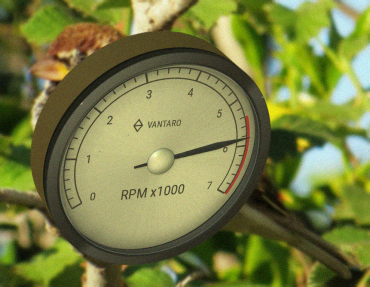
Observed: 5800 rpm
